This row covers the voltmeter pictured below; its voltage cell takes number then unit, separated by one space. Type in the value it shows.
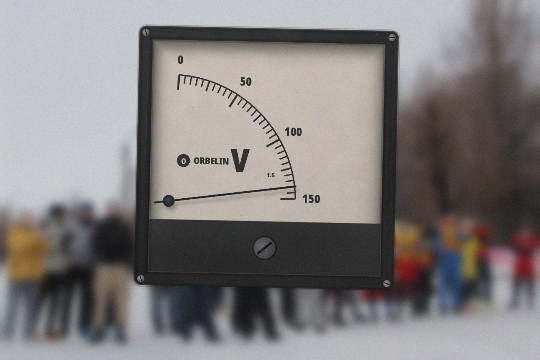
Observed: 140 V
